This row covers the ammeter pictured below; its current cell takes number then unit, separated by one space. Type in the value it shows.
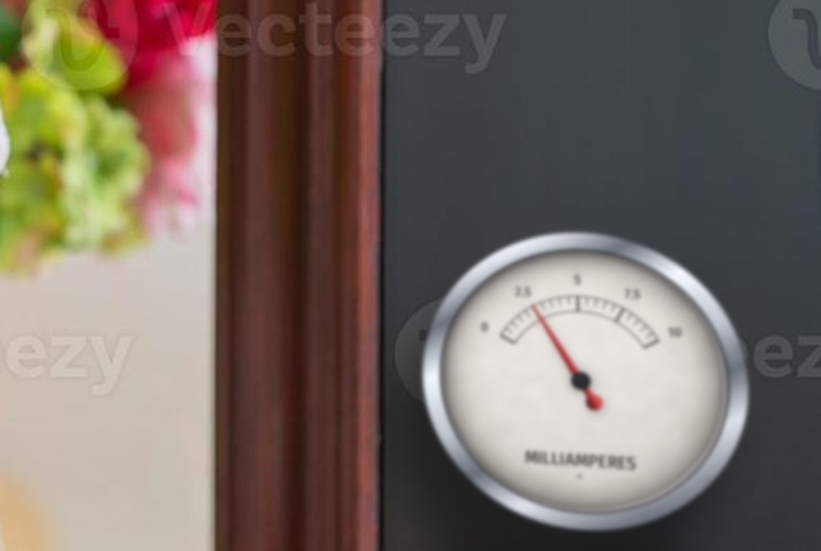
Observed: 2.5 mA
